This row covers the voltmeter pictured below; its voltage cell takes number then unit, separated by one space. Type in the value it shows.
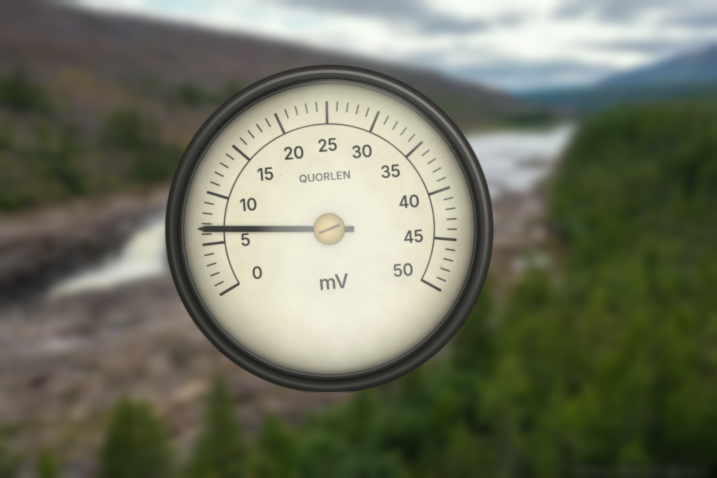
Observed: 6.5 mV
